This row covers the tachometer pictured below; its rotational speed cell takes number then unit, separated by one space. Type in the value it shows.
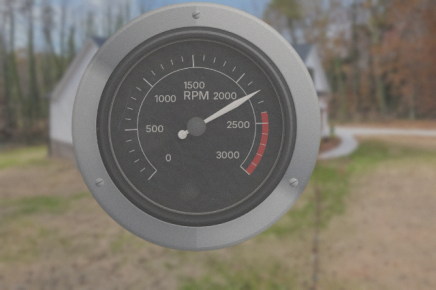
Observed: 2200 rpm
